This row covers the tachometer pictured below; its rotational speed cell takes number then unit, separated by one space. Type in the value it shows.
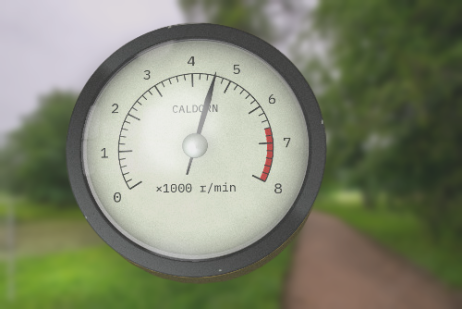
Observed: 4600 rpm
